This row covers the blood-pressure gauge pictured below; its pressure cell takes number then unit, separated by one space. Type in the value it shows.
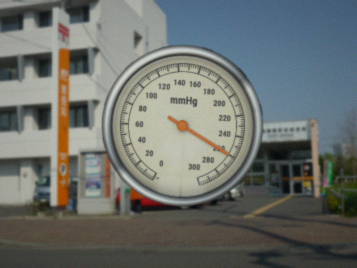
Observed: 260 mmHg
